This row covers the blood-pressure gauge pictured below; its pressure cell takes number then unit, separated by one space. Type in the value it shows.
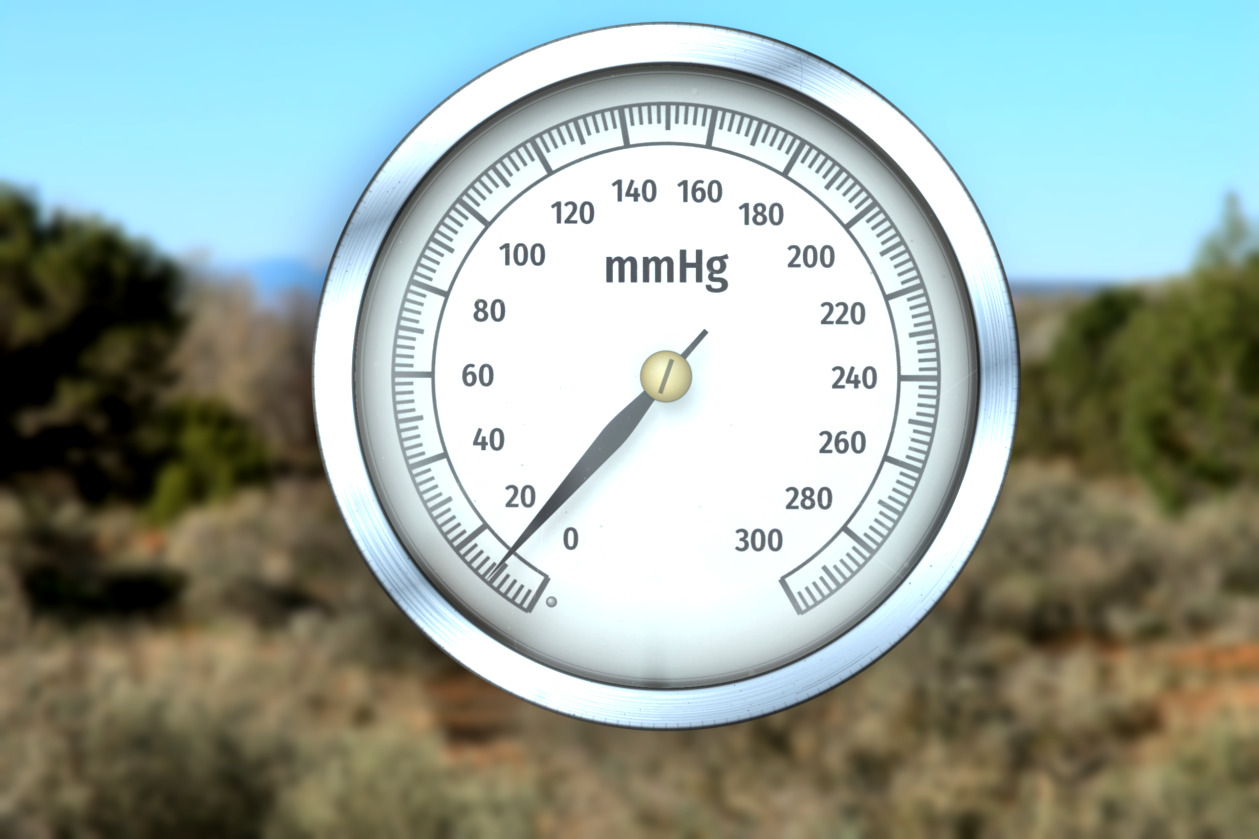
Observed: 11 mmHg
